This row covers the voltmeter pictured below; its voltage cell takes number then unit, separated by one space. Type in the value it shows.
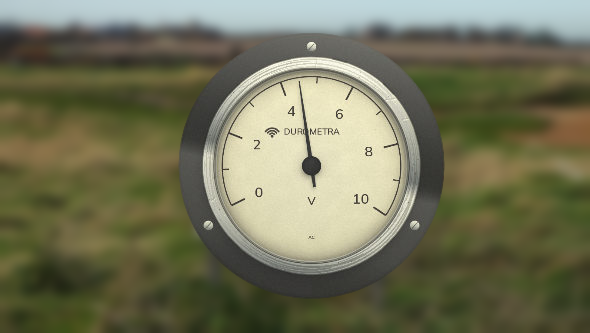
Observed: 4.5 V
